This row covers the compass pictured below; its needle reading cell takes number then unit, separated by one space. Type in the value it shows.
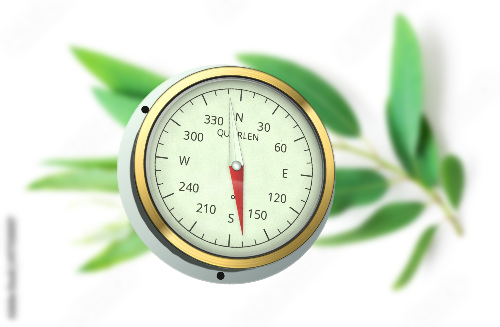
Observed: 170 °
